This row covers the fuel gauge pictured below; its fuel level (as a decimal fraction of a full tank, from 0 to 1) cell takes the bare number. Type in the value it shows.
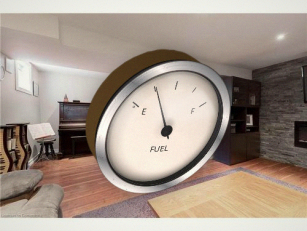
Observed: 0.25
